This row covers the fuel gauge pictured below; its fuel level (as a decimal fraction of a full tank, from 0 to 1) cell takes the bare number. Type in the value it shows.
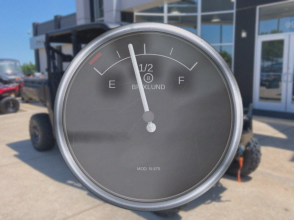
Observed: 0.375
